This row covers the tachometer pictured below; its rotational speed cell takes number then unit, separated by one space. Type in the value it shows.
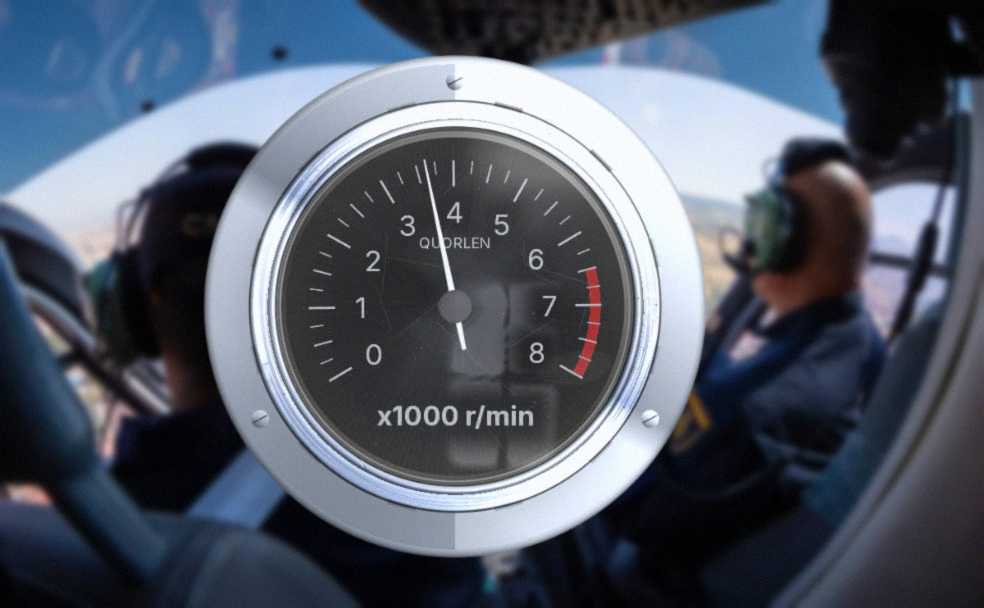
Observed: 3625 rpm
